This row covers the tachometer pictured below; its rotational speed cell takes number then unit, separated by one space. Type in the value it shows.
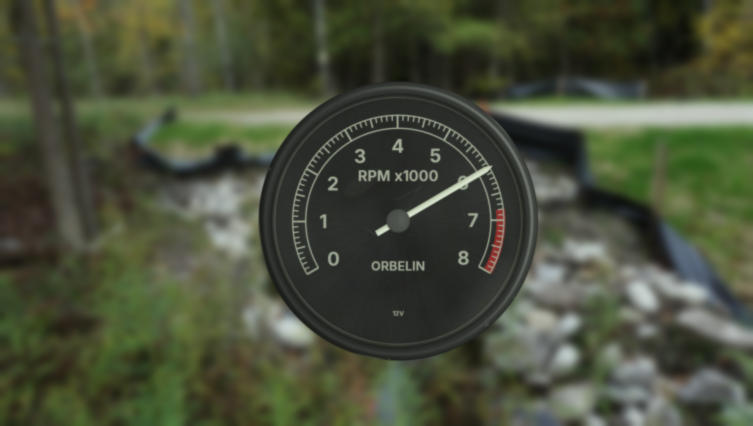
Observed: 6000 rpm
